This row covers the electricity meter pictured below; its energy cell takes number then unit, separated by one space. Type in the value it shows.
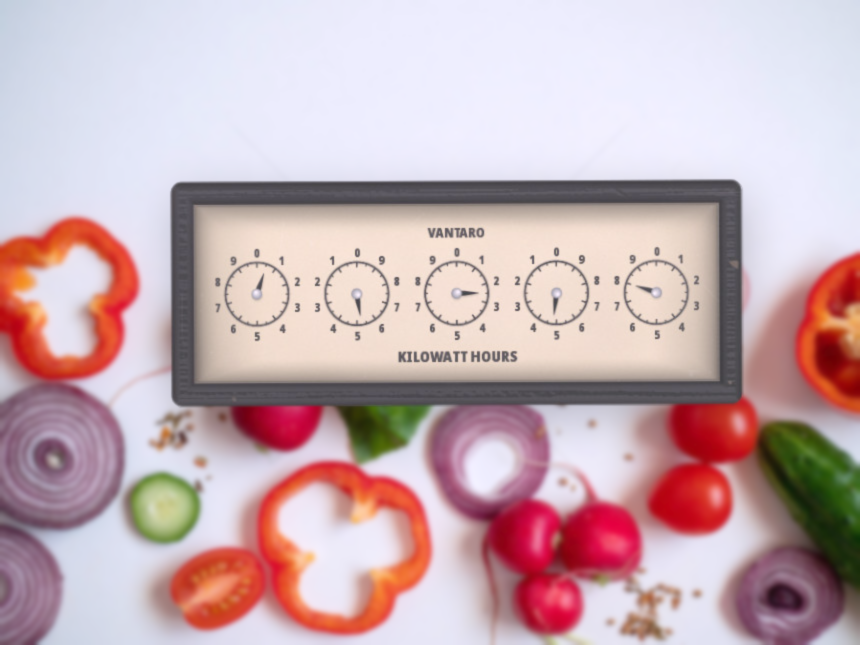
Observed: 5248 kWh
